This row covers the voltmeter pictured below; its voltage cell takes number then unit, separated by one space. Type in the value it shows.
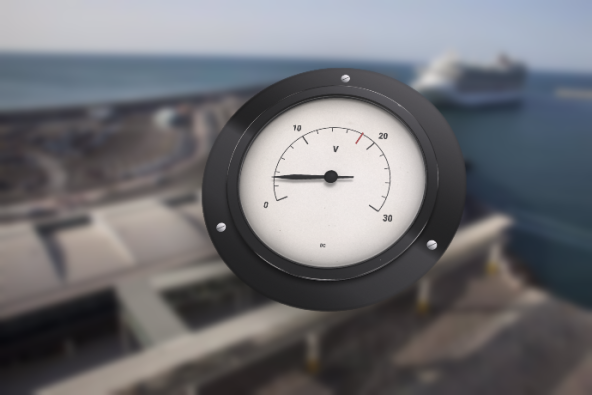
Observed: 3 V
